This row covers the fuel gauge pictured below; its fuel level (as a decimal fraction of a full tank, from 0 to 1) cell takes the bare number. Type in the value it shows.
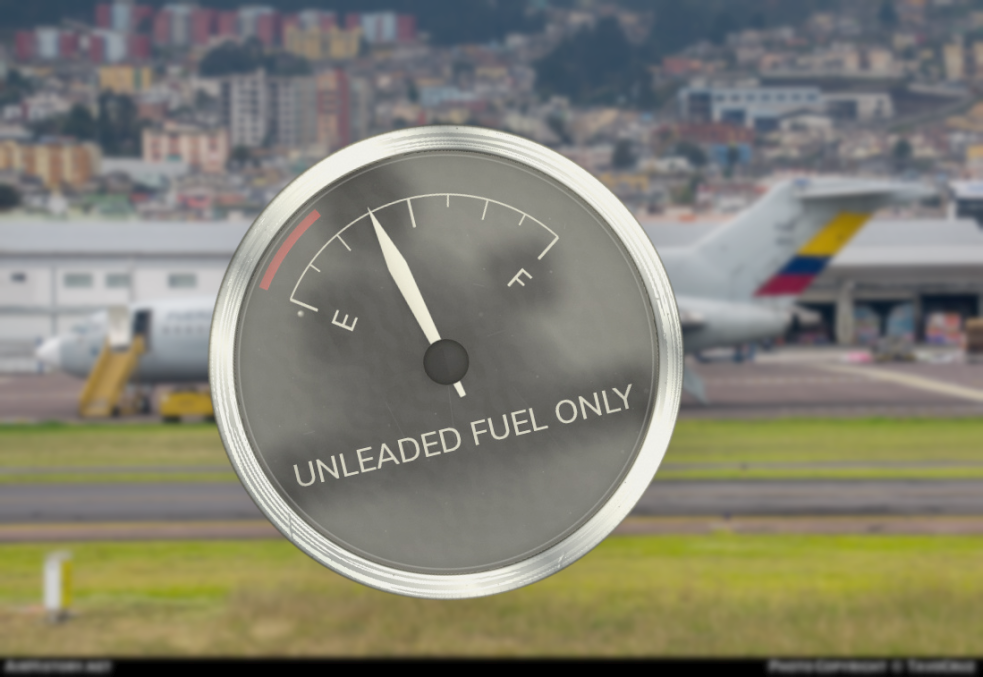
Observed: 0.375
